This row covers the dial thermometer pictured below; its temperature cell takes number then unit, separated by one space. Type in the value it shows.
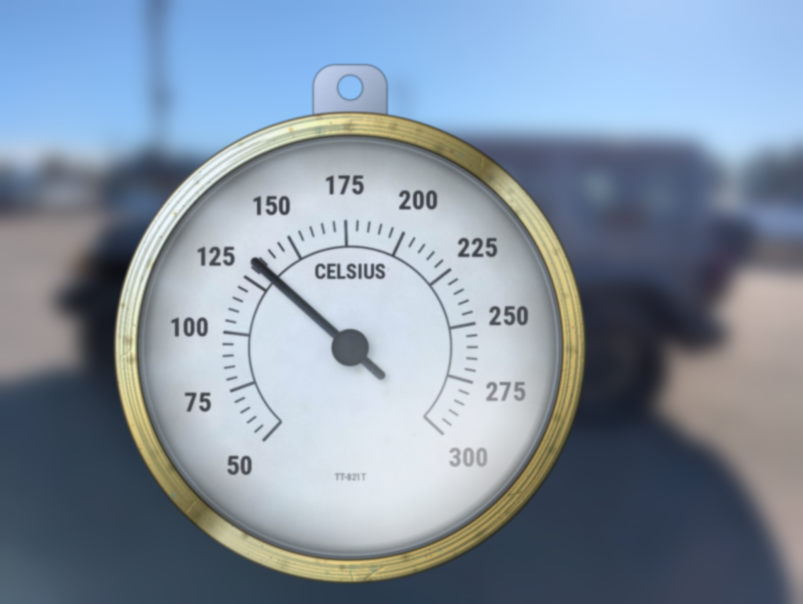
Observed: 132.5 °C
